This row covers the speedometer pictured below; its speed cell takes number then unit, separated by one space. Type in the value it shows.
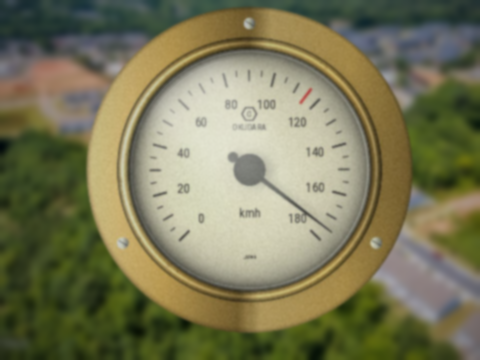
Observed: 175 km/h
